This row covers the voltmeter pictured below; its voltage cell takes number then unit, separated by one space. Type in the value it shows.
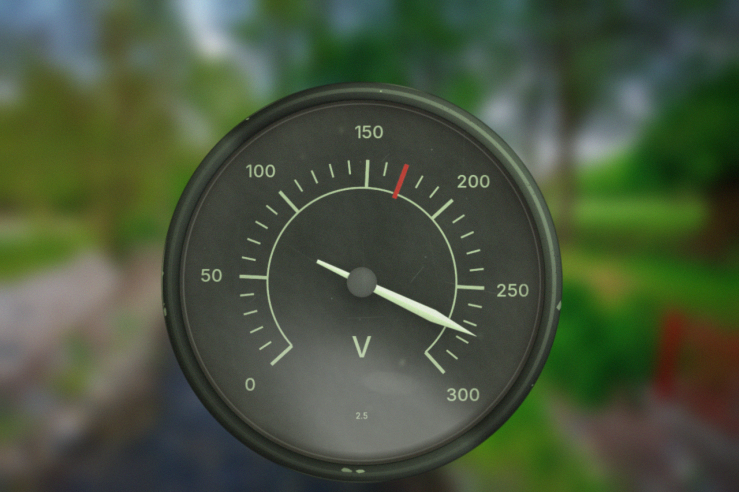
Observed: 275 V
